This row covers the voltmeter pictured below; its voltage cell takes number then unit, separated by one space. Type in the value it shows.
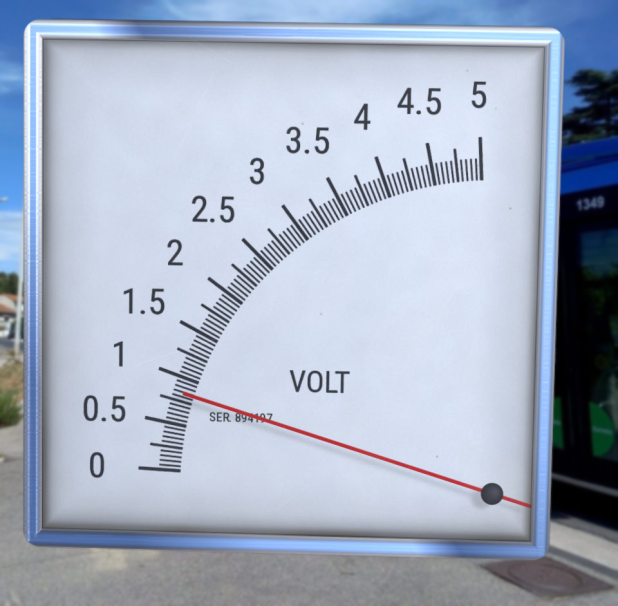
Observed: 0.85 V
